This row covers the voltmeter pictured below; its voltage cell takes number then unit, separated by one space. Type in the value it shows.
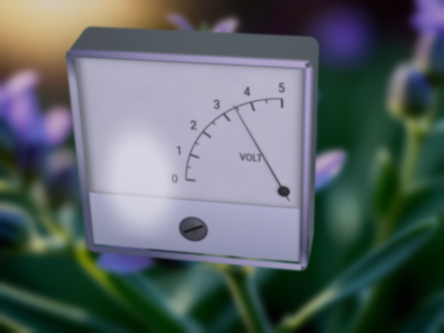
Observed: 3.5 V
